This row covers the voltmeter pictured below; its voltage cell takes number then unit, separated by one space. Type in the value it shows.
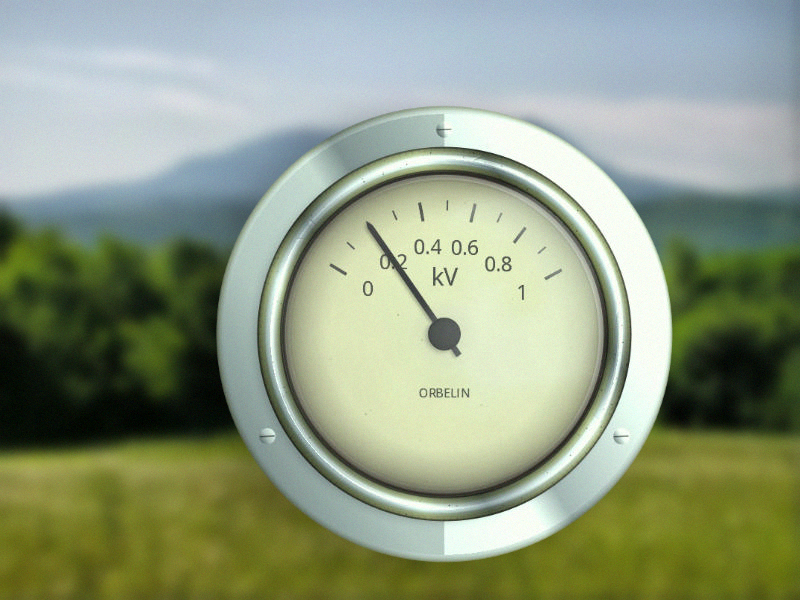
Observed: 0.2 kV
